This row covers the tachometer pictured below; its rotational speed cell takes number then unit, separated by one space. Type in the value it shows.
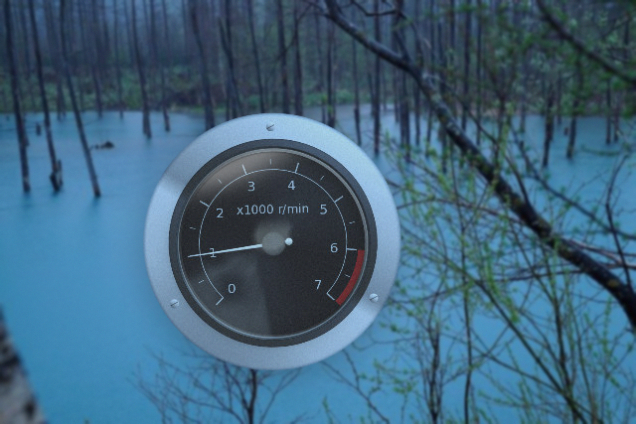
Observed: 1000 rpm
